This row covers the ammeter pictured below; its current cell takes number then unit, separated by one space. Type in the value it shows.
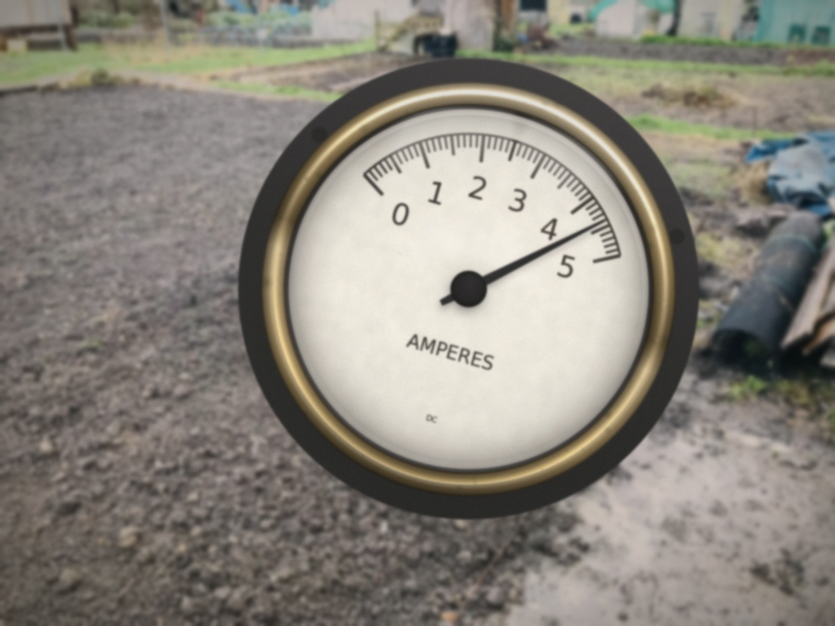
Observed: 4.4 A
